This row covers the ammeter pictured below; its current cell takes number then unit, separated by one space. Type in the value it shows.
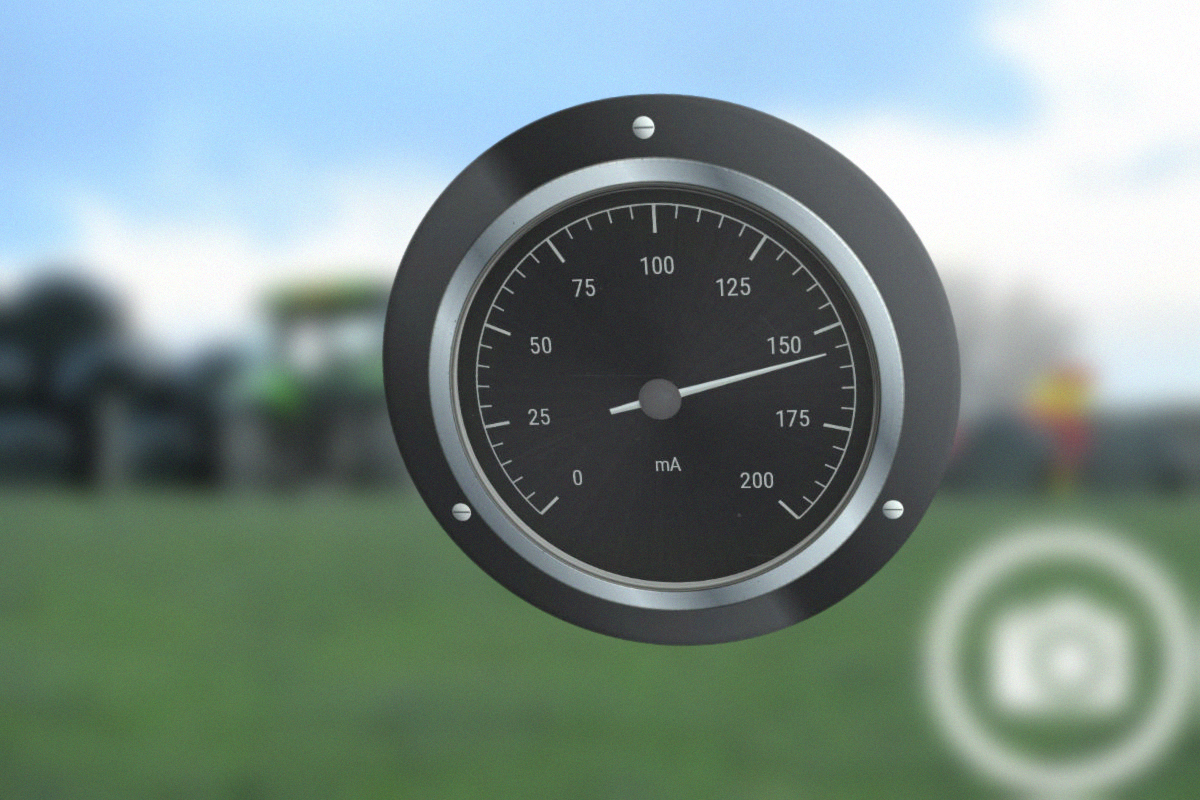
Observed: 155 mA
